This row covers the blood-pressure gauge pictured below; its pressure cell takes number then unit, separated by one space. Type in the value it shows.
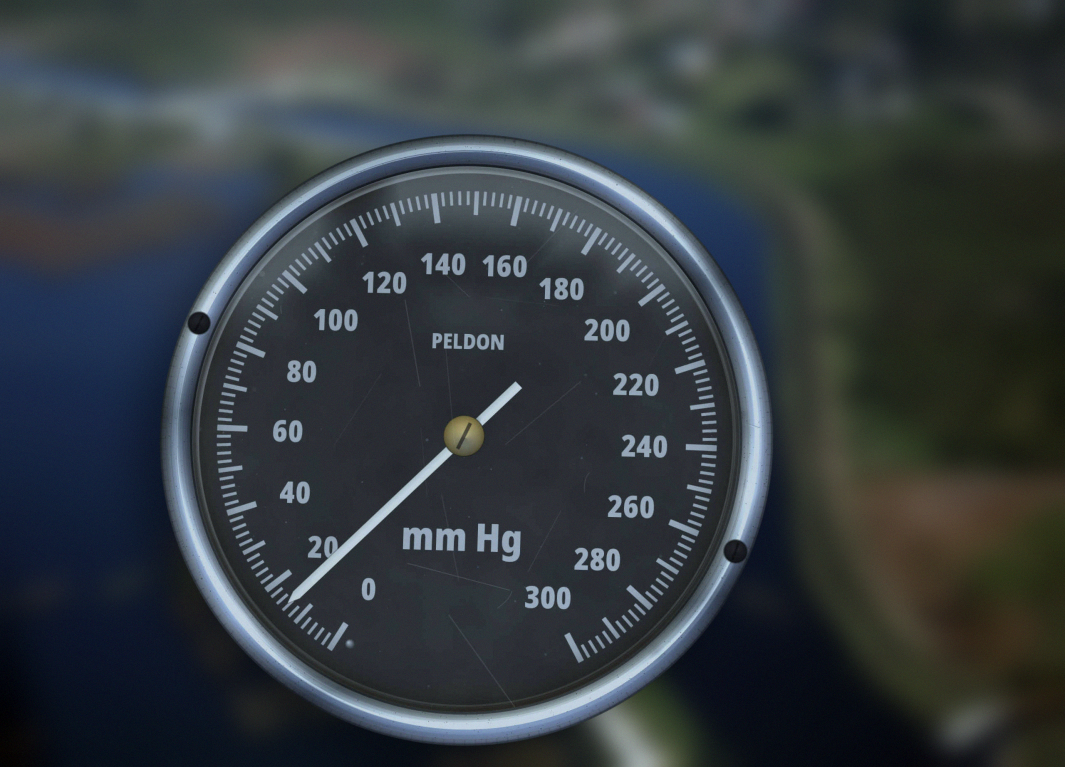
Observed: 14 mmHg
